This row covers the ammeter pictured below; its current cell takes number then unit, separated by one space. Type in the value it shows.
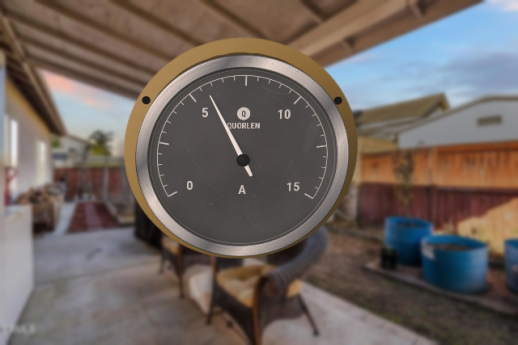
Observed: 5.75 A
